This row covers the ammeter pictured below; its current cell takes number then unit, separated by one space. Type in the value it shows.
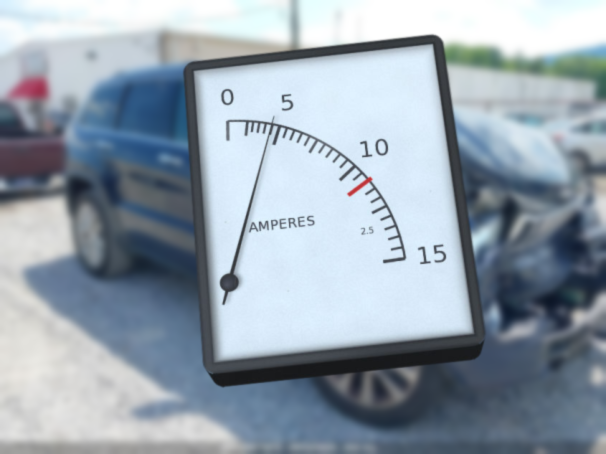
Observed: 4.5 A
